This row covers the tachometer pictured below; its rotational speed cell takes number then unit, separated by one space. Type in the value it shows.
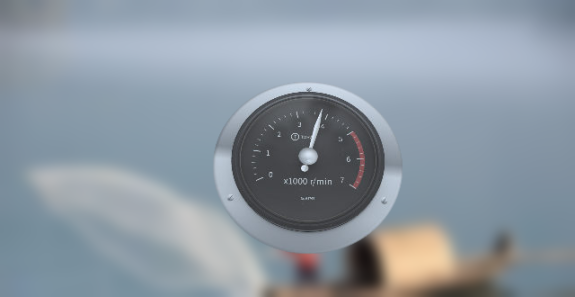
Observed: 3800 rpm
